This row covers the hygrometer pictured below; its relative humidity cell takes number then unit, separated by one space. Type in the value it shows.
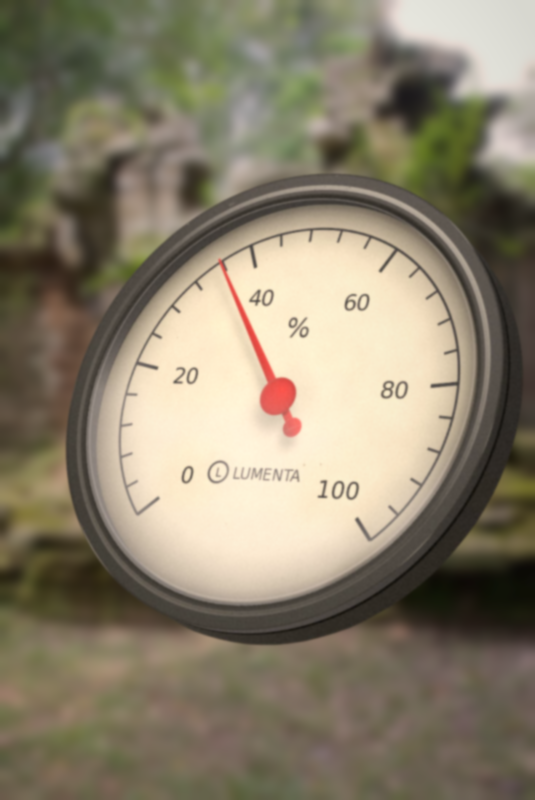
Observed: 36 %
